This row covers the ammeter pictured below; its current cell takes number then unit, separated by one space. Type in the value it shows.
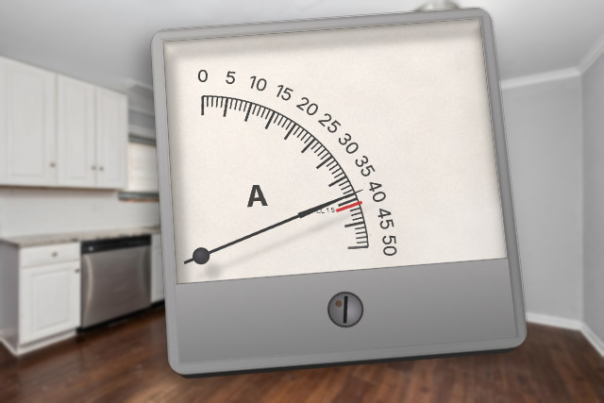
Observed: 39 A
